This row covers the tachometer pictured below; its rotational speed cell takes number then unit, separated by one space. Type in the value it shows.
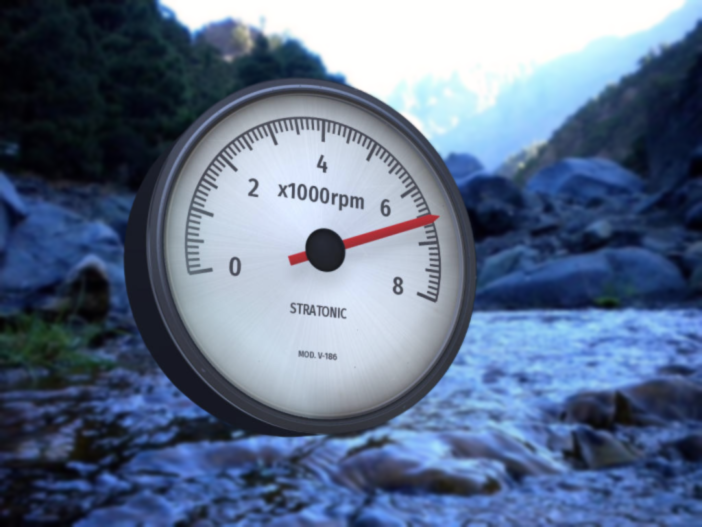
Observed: 6600 rpm
